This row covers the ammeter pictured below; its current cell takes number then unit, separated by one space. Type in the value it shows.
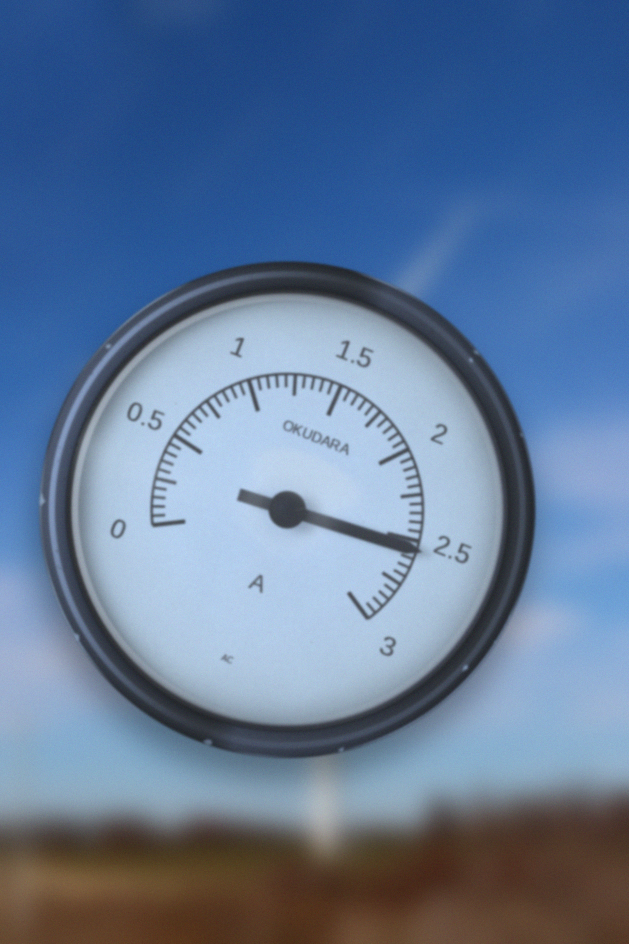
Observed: 2.55 A
